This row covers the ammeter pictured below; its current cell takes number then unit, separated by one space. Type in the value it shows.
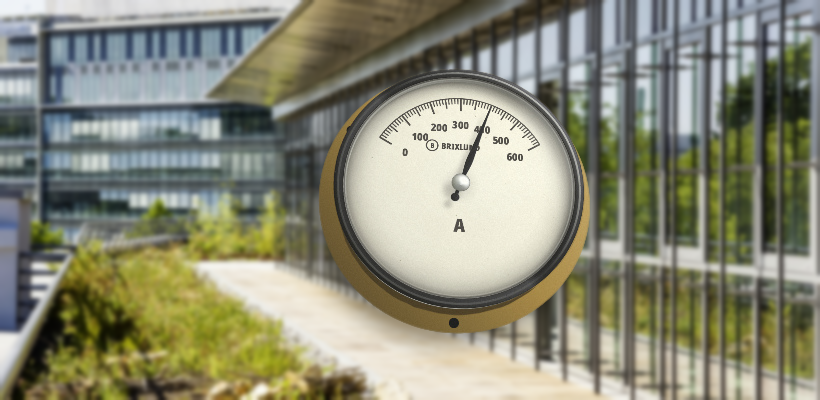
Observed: 400 A
